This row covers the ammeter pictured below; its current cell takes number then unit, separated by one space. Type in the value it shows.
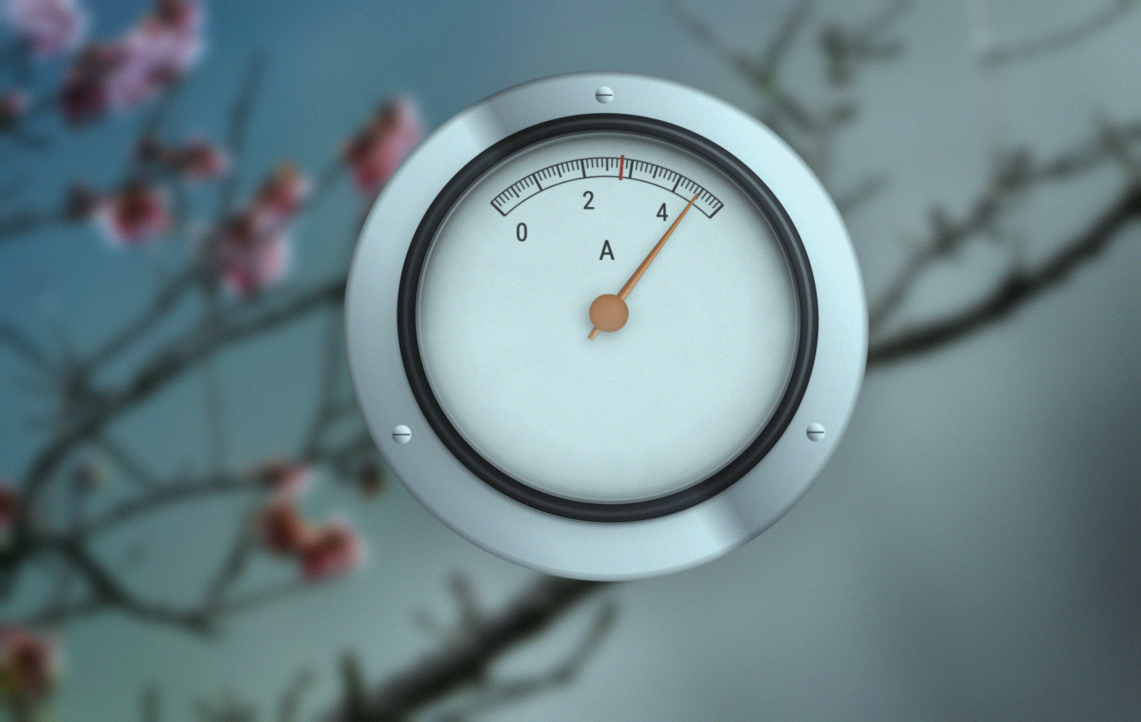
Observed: 4.5 A
